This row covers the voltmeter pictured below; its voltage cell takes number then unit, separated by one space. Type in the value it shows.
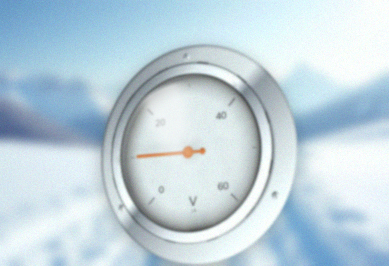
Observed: 10 V
